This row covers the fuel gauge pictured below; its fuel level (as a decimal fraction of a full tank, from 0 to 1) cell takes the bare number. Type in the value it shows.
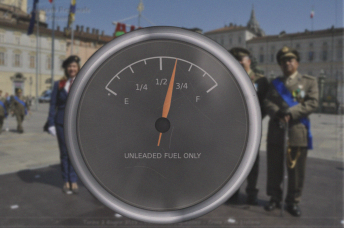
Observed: 0.625
